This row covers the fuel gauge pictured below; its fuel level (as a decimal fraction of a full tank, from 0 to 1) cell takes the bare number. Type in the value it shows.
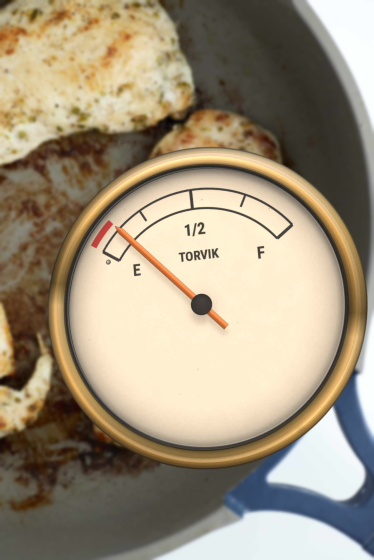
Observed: 0.125
